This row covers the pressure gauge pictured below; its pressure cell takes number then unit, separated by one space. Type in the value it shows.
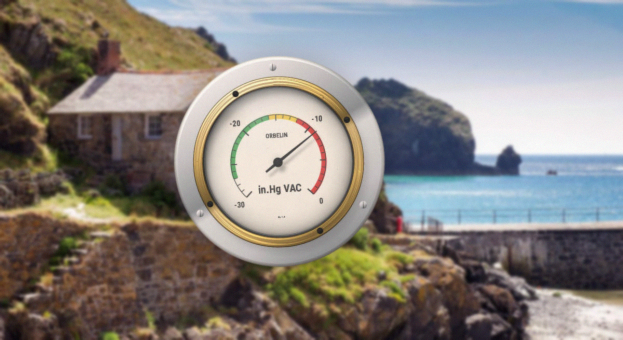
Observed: -9 inHg
